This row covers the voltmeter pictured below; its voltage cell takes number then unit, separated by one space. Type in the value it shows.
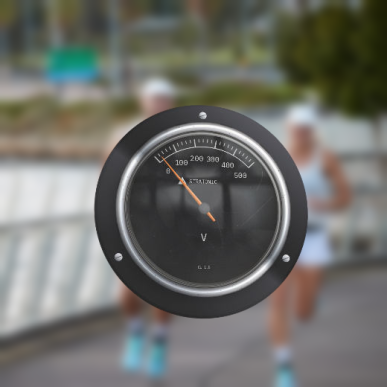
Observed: 20 V
